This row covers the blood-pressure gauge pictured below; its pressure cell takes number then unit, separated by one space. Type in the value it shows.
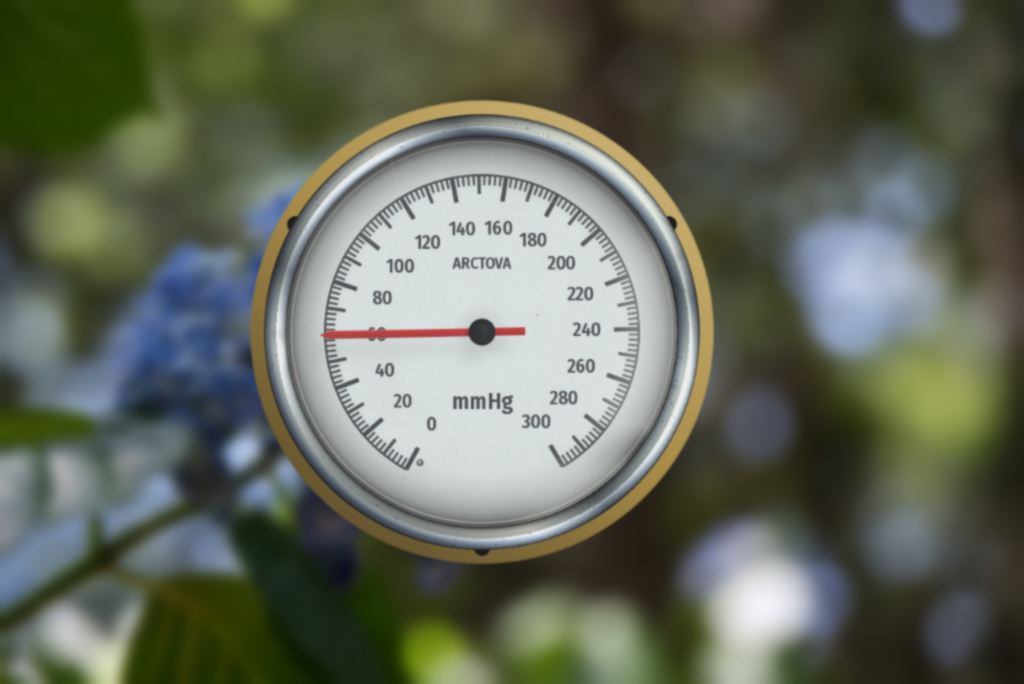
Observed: 60 mmHg
